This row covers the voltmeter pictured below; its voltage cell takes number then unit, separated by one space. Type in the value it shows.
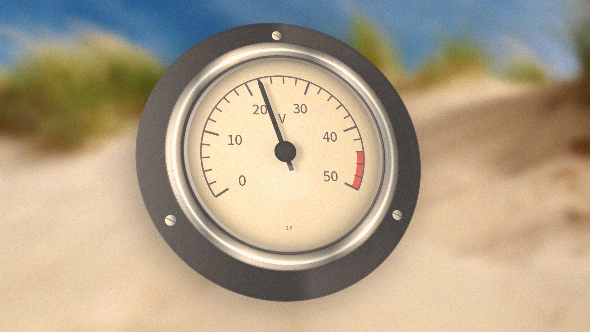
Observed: 22 V
